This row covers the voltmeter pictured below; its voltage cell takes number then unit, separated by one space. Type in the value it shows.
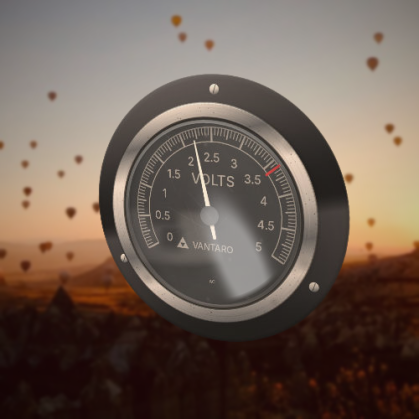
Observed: 2.25 V
